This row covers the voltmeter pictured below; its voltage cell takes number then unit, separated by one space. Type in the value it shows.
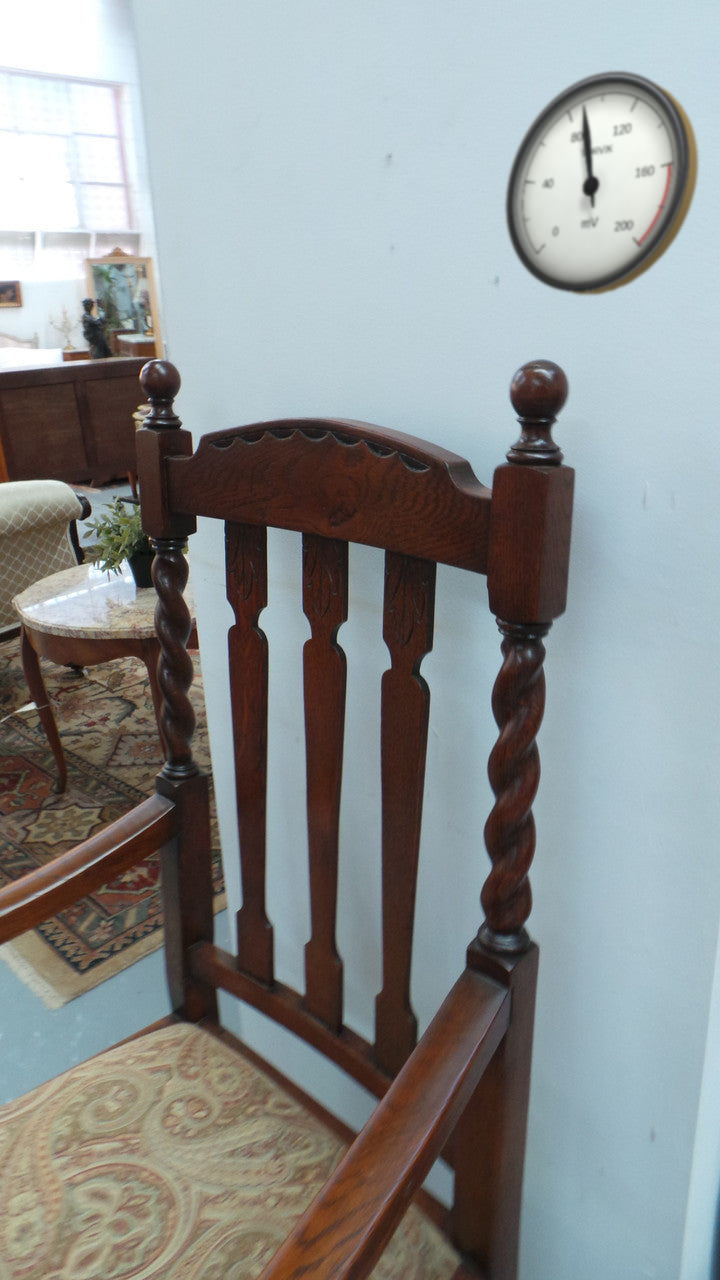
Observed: 90 mV
